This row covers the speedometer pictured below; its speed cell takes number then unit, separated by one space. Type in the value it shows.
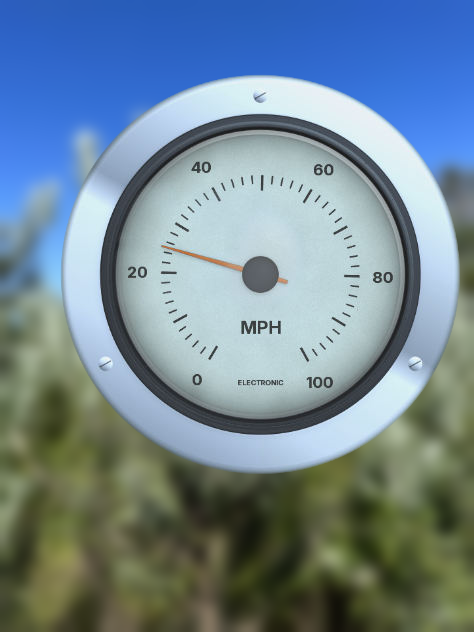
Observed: 25 mph
